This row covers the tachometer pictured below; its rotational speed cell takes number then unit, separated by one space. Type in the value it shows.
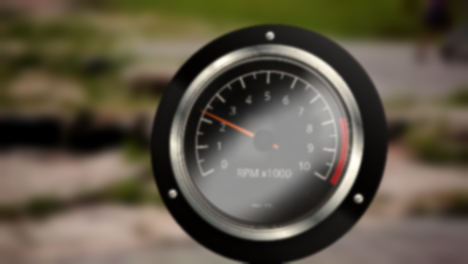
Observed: 2250 rpm
